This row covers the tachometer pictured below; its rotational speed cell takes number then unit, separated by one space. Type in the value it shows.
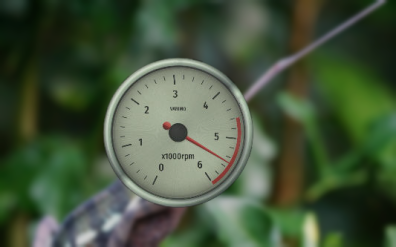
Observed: 5500 rpm
